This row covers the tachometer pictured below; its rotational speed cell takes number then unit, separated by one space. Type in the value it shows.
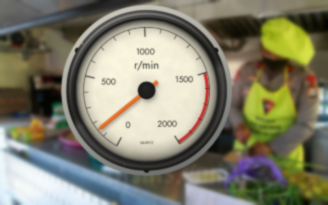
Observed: 150 rpm
